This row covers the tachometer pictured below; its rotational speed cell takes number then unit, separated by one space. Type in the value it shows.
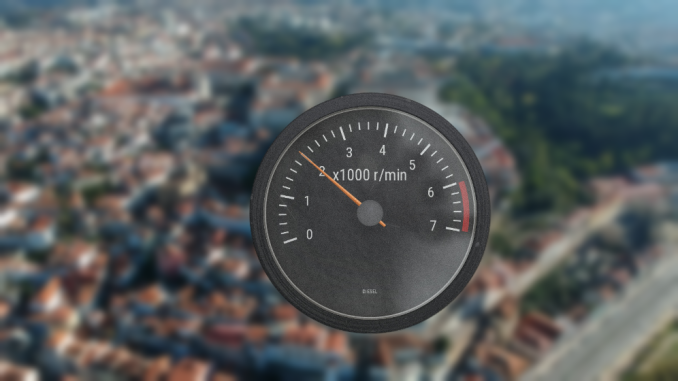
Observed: 2000 rpm
